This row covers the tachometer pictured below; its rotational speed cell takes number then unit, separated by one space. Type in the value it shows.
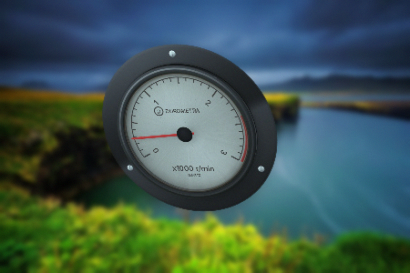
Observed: 300 rpm
